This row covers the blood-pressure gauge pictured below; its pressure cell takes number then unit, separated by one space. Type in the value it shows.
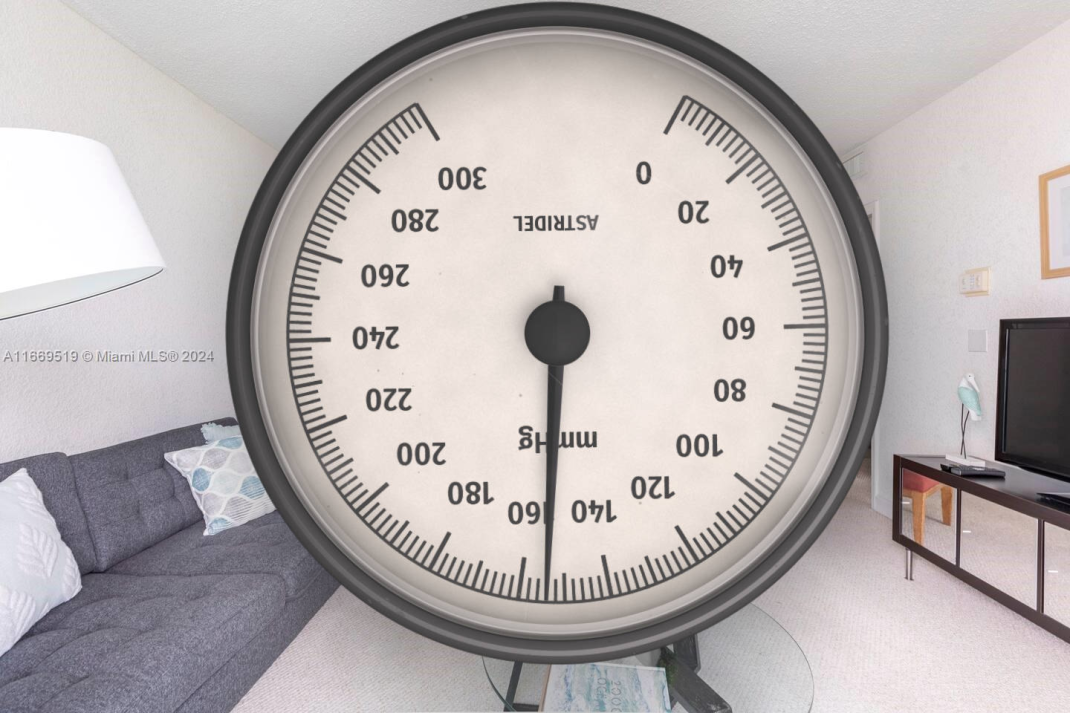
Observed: 154 mmHg
